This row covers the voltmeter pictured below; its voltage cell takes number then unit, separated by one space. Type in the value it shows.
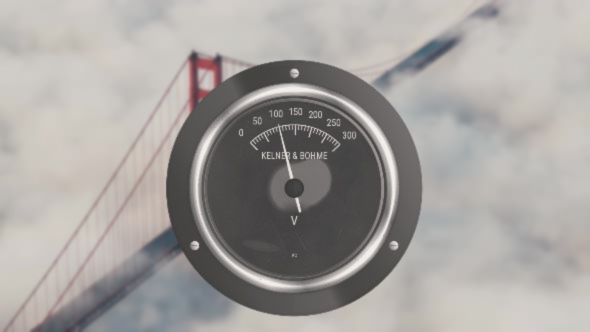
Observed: 100 V
